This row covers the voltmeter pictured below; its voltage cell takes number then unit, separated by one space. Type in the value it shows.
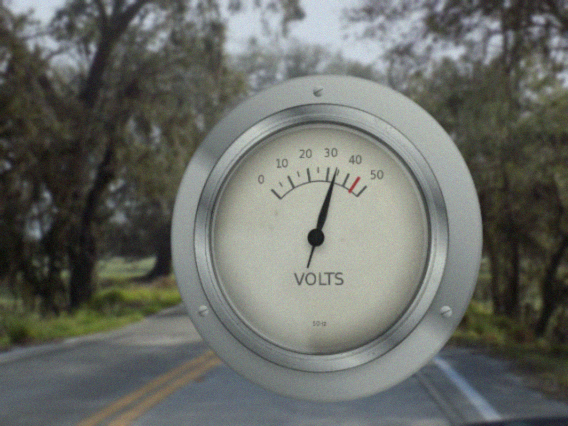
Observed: 35 V
